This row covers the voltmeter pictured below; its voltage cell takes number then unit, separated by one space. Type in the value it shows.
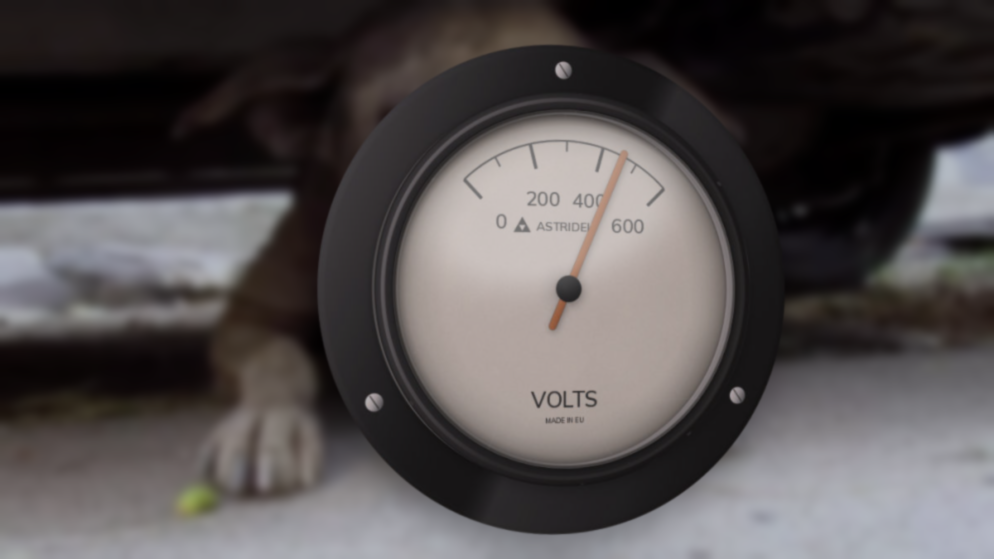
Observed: 450 V
